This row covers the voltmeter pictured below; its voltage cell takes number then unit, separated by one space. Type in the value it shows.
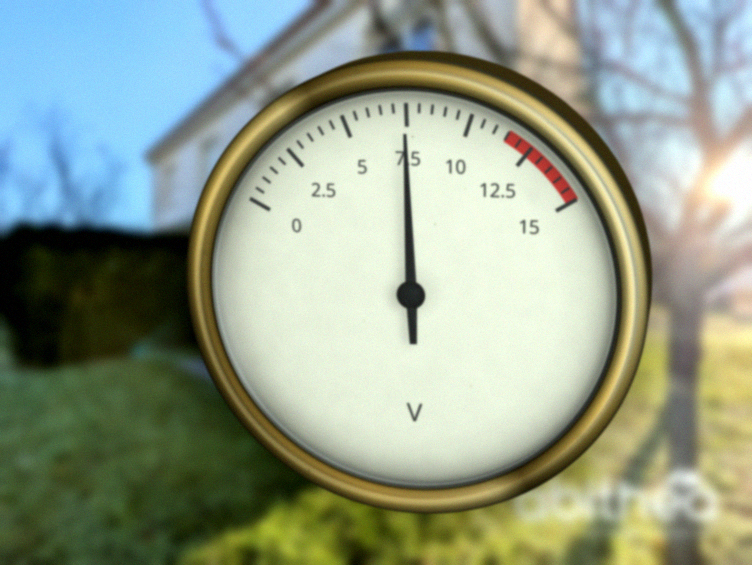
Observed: 7.5 V
